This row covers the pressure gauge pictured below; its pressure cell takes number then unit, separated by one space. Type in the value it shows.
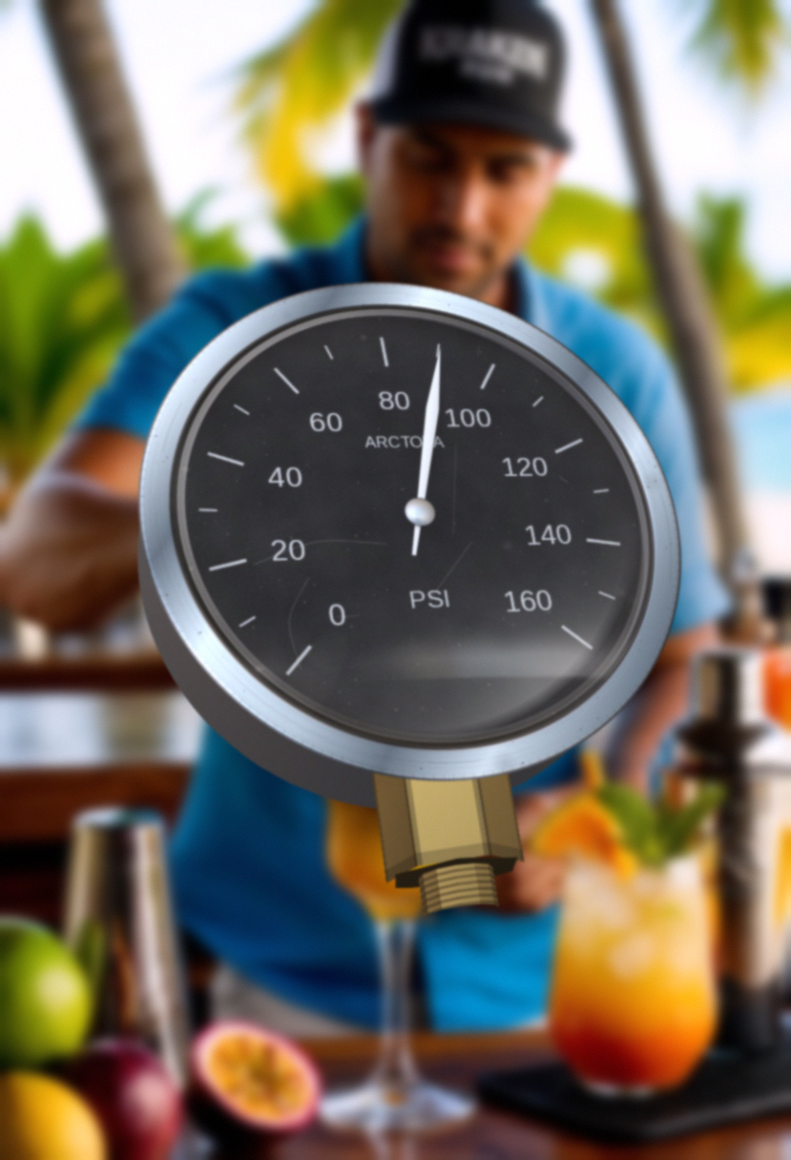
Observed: 90 psi
